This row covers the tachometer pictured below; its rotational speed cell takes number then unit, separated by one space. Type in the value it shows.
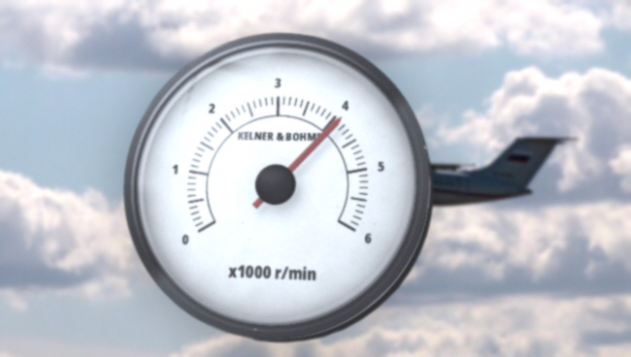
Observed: 4100 rpm
